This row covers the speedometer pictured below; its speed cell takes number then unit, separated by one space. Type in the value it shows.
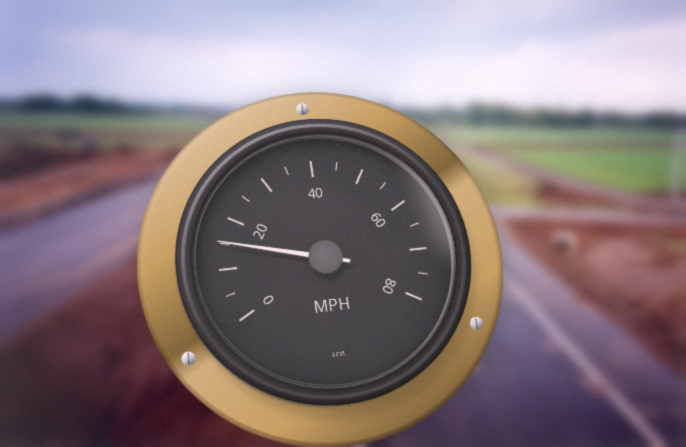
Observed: 15 mph
